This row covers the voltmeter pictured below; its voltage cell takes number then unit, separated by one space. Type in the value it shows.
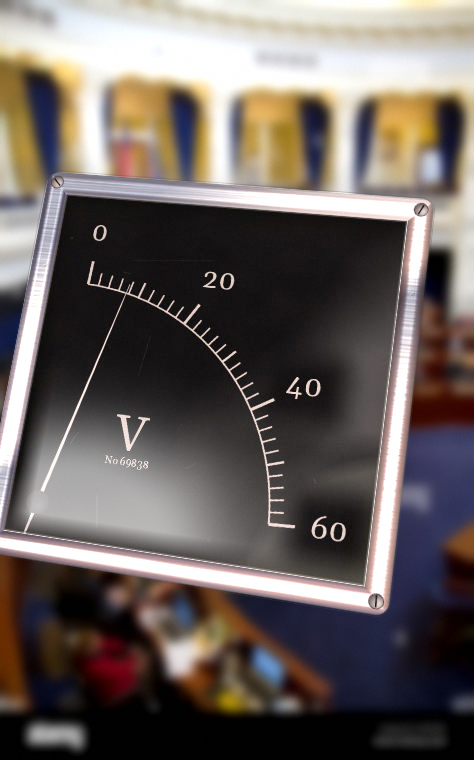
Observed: 8 V
